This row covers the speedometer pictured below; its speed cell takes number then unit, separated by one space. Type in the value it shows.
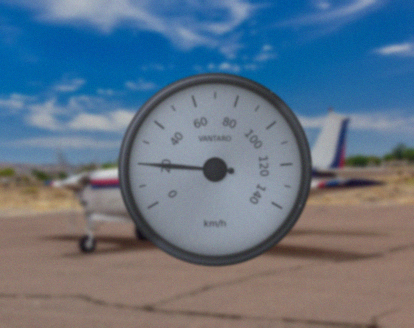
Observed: 20 km/h
